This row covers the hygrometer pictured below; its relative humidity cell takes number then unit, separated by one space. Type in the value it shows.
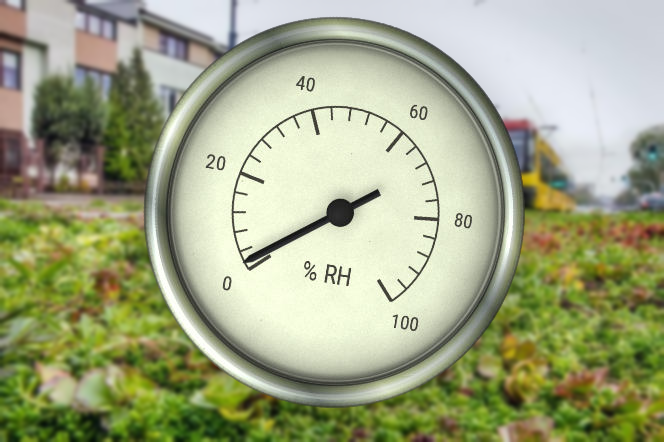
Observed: 2 %
